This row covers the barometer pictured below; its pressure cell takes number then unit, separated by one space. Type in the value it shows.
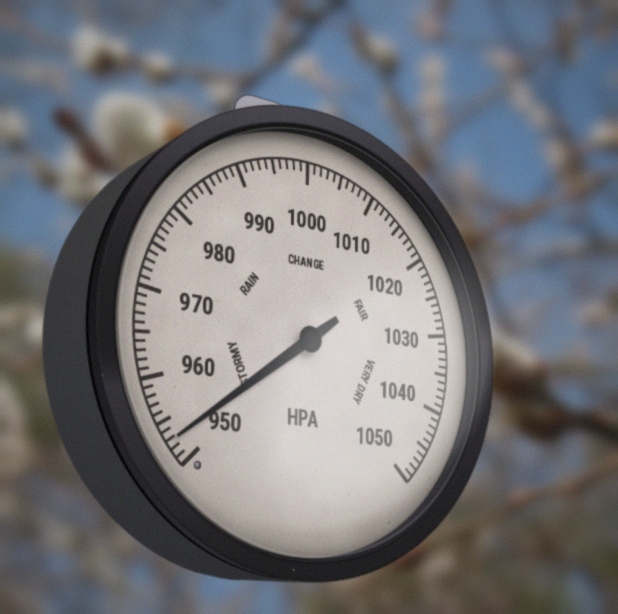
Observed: 953 hPa
